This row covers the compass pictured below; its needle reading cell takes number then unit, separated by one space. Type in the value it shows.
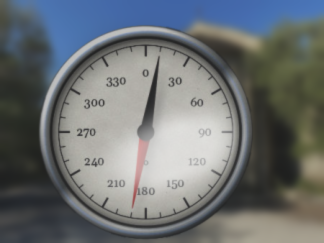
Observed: 190 °
